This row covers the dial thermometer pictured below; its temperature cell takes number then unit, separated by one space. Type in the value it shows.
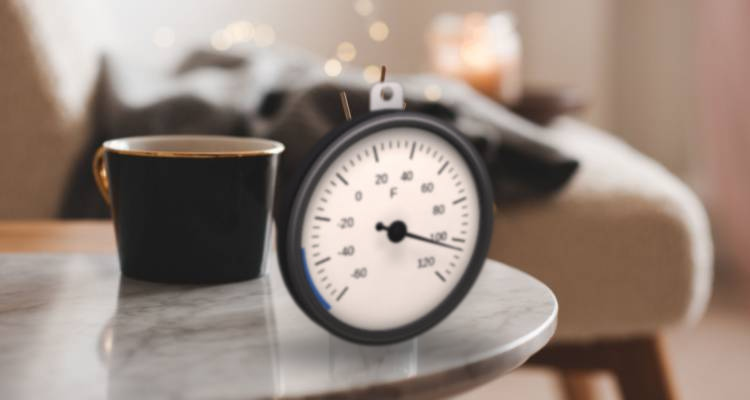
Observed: 104 °F
